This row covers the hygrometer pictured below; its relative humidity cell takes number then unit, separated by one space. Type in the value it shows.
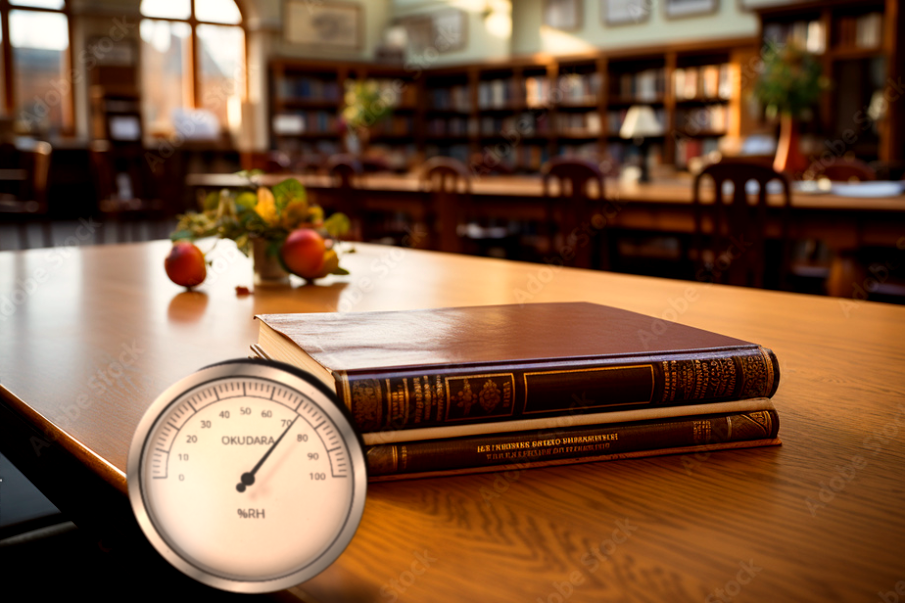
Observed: 72 %
